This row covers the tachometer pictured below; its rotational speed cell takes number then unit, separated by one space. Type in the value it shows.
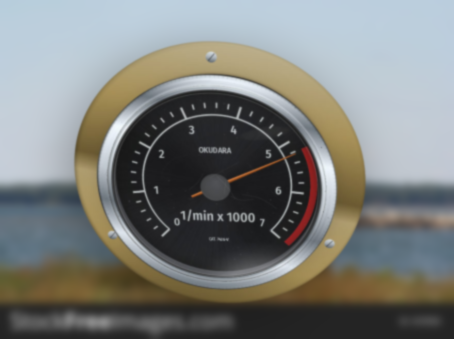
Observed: 5200 rpm
